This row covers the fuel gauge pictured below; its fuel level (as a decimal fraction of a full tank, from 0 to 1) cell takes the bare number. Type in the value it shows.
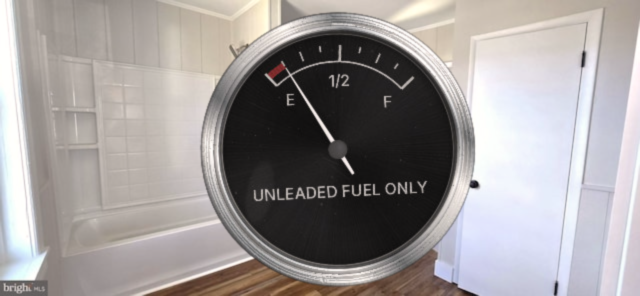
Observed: 0.125
